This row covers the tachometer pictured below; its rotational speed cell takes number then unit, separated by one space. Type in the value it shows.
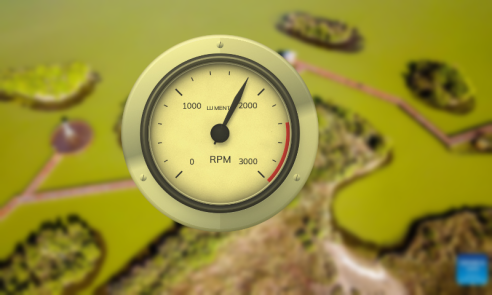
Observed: 1800 rpm
